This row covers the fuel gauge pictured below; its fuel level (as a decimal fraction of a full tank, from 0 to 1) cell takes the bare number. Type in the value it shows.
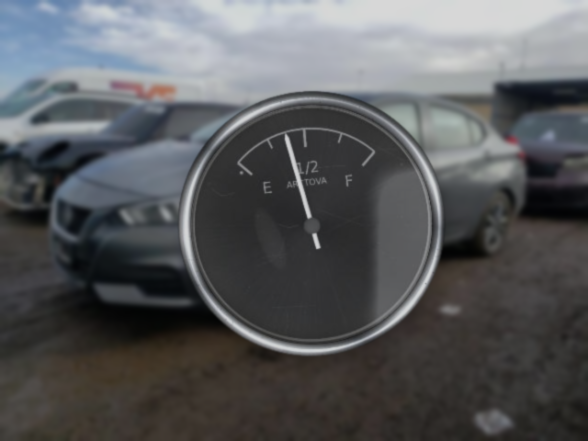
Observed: 0.375
